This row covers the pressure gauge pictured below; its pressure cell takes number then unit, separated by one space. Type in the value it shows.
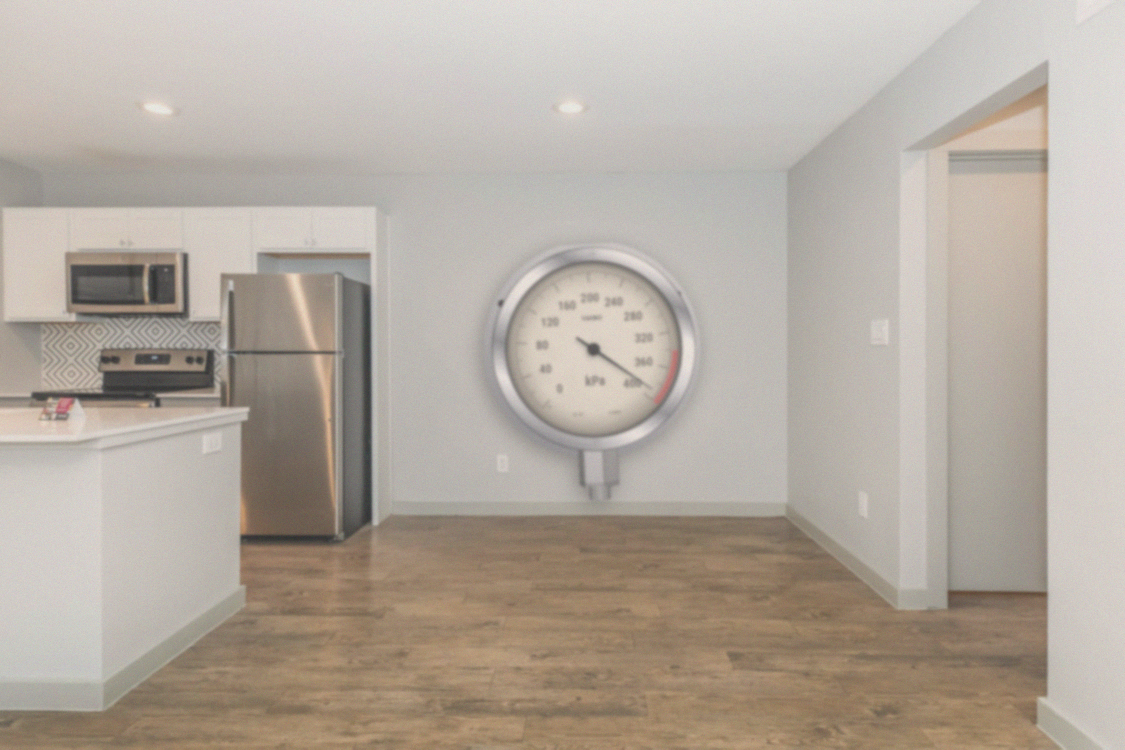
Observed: 390 kPa
